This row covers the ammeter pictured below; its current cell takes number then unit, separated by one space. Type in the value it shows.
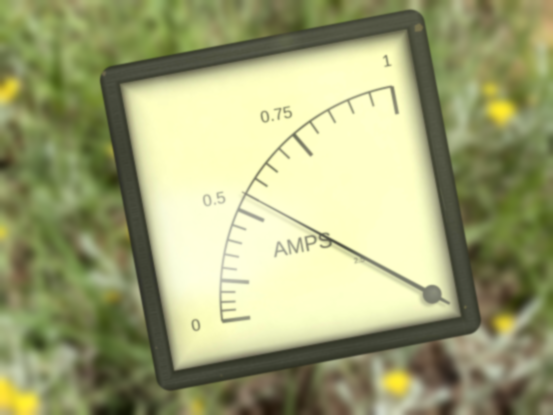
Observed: 0.55 A
